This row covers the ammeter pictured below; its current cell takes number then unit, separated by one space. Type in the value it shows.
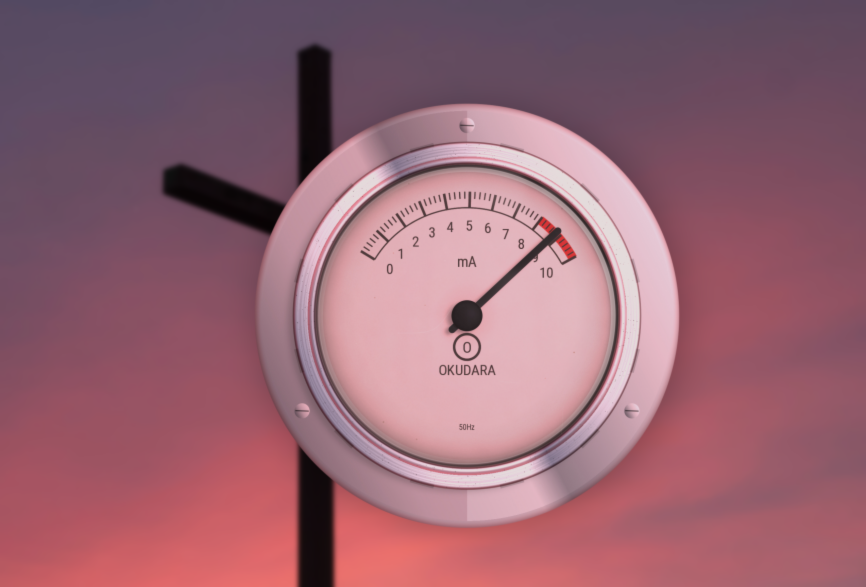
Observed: 8.8 mA
